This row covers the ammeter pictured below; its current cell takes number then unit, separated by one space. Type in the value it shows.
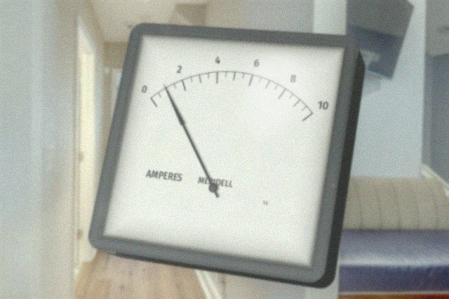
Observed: 1 A
